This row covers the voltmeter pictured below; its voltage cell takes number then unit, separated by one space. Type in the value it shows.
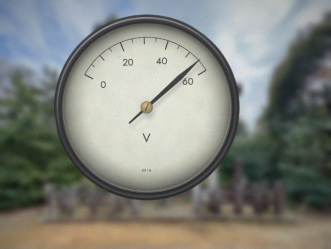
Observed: 55 V
